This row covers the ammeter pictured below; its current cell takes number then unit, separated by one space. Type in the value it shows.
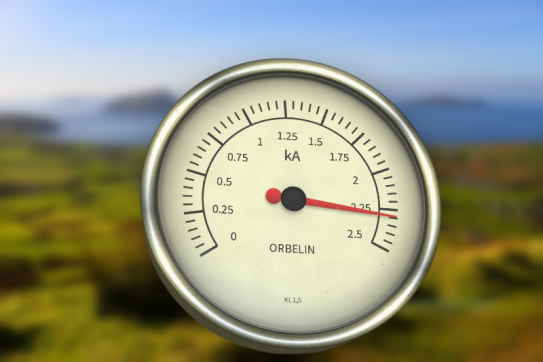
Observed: 2.3 kA
